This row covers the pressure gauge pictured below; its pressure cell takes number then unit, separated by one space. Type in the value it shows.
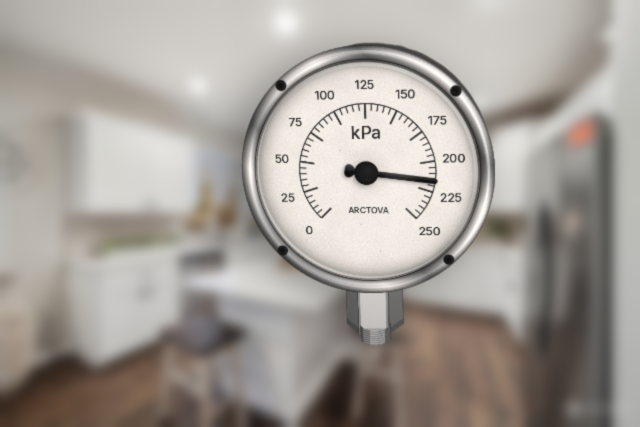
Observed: 215 kPa
